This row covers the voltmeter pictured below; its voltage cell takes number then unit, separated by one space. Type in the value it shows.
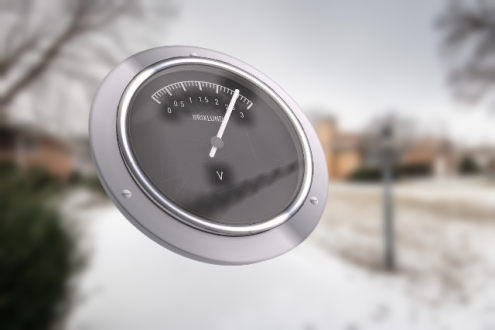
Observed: 2.5 V
